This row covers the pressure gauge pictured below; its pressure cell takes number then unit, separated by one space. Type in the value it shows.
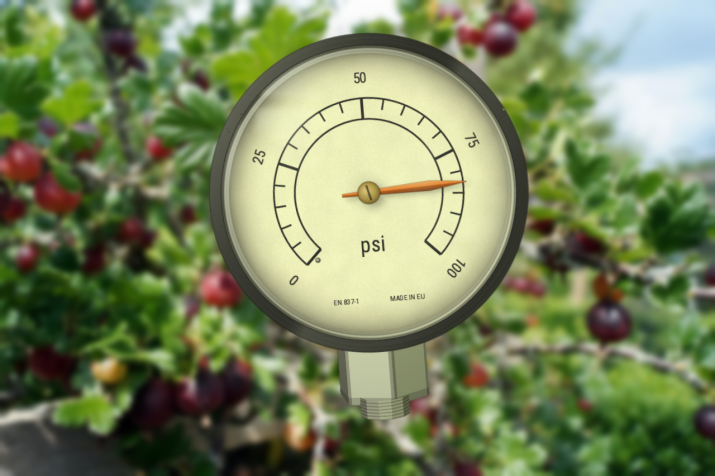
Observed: 82.5 psi
